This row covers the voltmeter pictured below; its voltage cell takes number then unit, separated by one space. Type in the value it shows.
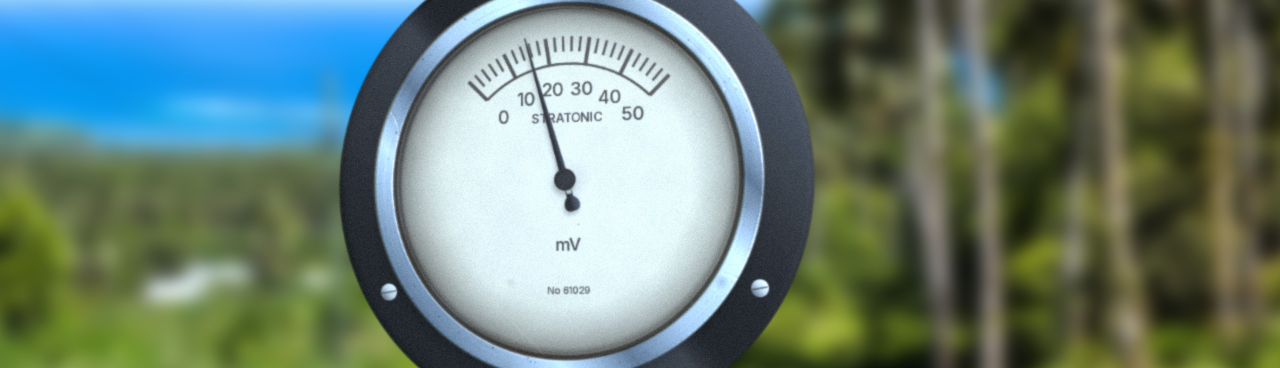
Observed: 16 mV
